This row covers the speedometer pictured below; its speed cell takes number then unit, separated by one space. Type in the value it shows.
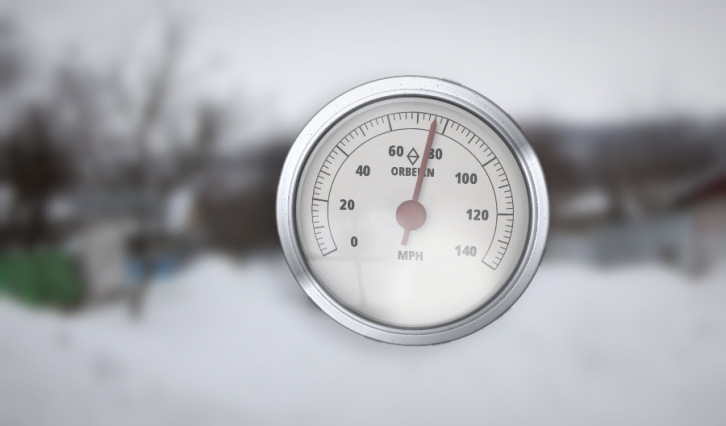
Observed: 76 mph
